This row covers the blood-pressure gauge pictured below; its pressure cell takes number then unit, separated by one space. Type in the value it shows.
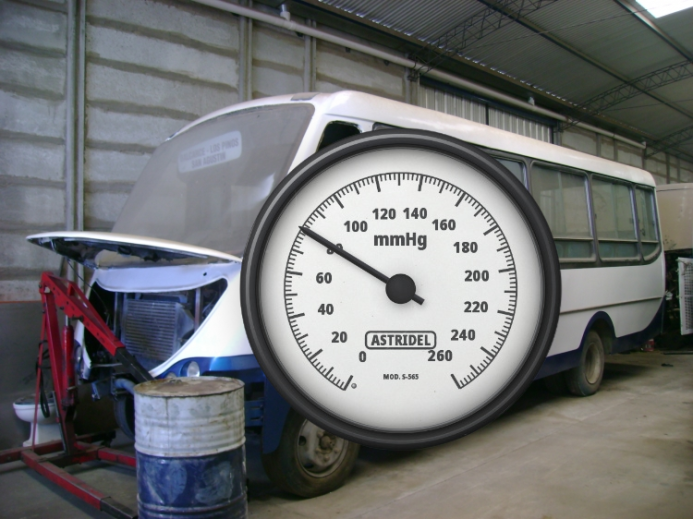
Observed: 80 mmHg
